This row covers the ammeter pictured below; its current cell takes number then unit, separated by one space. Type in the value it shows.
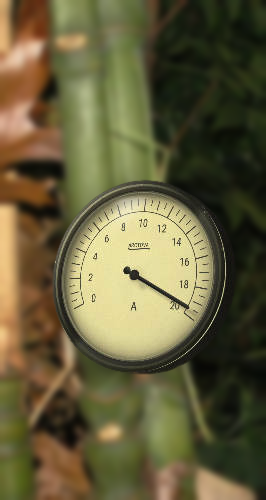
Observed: 19.5 A
